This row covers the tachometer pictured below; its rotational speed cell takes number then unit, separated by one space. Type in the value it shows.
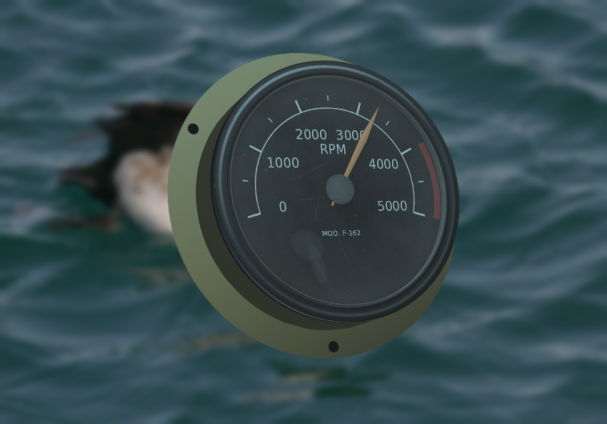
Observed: 3250 rpm
